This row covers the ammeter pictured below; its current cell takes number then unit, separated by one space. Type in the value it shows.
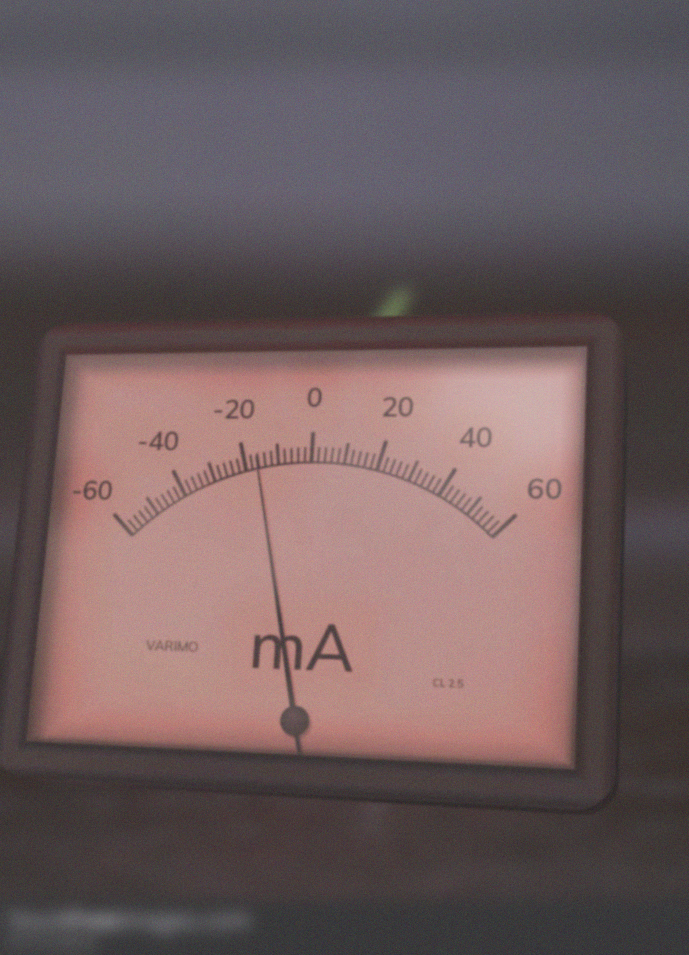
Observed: -16 mA
